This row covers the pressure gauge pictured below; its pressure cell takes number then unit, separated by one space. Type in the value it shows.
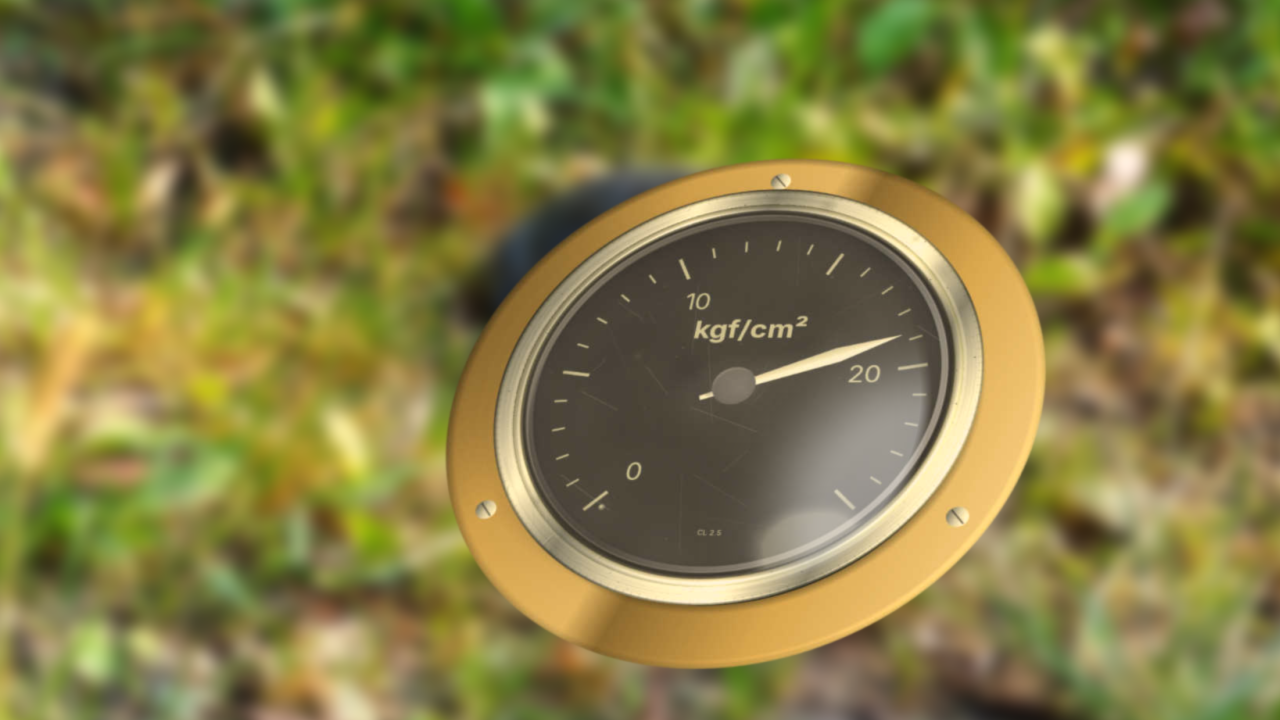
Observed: 19 kg/cm²
